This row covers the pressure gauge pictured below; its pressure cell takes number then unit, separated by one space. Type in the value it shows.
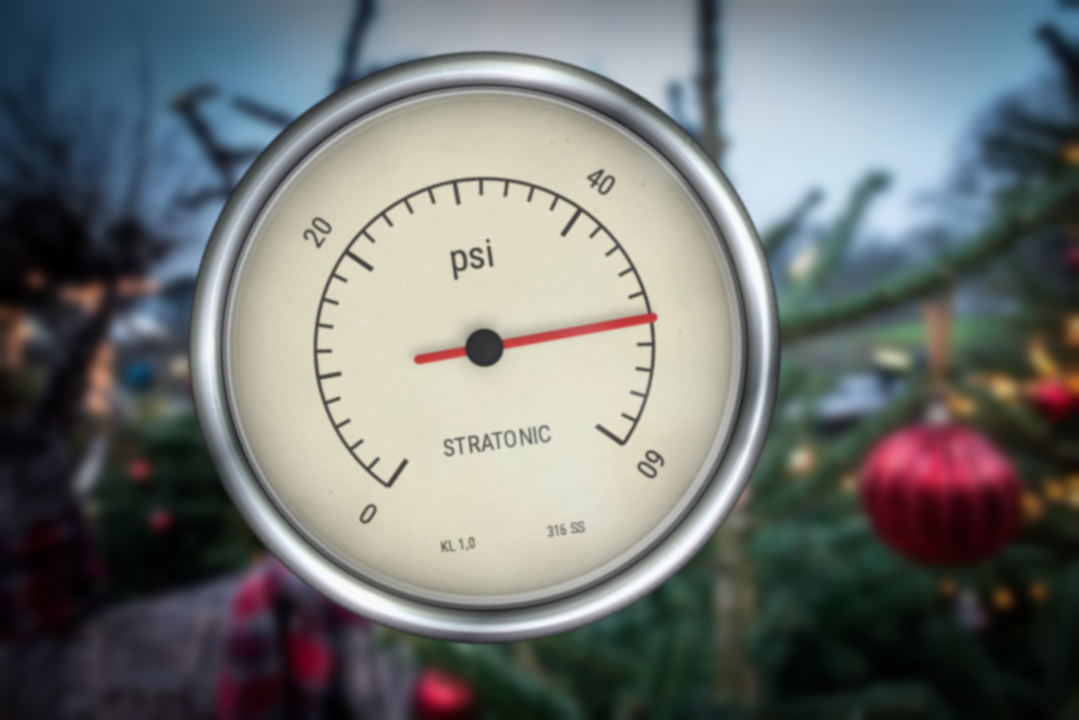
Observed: 50 psi
